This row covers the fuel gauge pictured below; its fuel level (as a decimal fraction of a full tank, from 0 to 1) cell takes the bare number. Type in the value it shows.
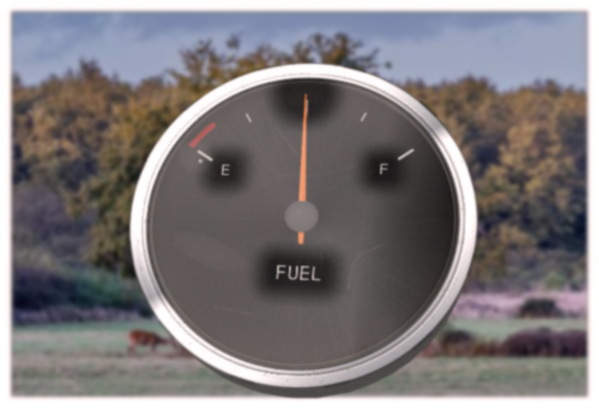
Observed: 0.5
